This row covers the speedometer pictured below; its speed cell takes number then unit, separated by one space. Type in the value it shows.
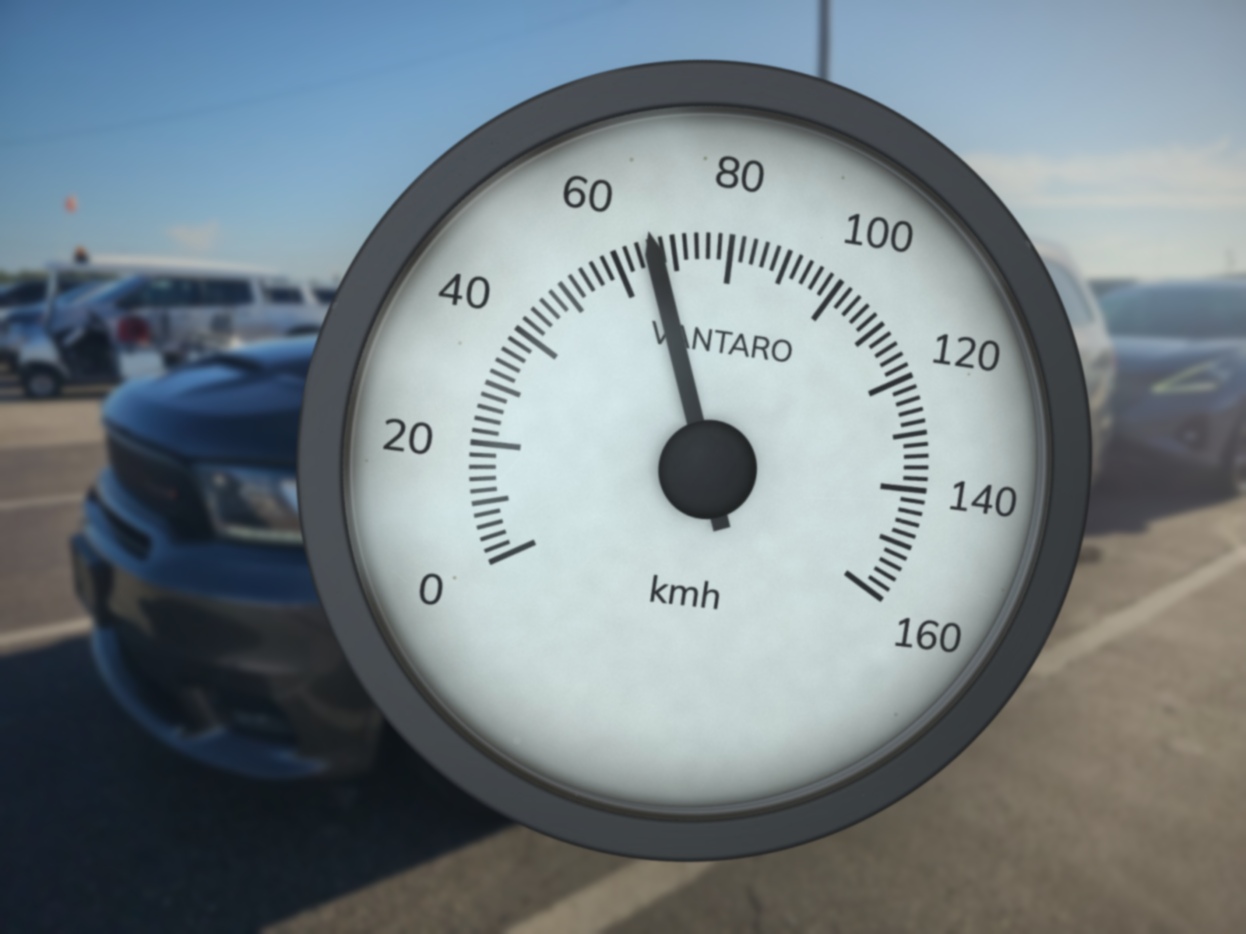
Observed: 66 km/h
